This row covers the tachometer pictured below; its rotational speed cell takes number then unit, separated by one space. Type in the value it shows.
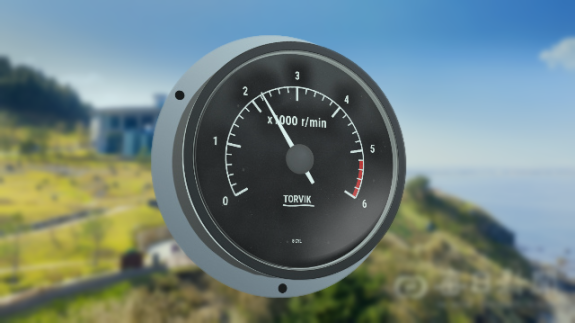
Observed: 2200 rpm
